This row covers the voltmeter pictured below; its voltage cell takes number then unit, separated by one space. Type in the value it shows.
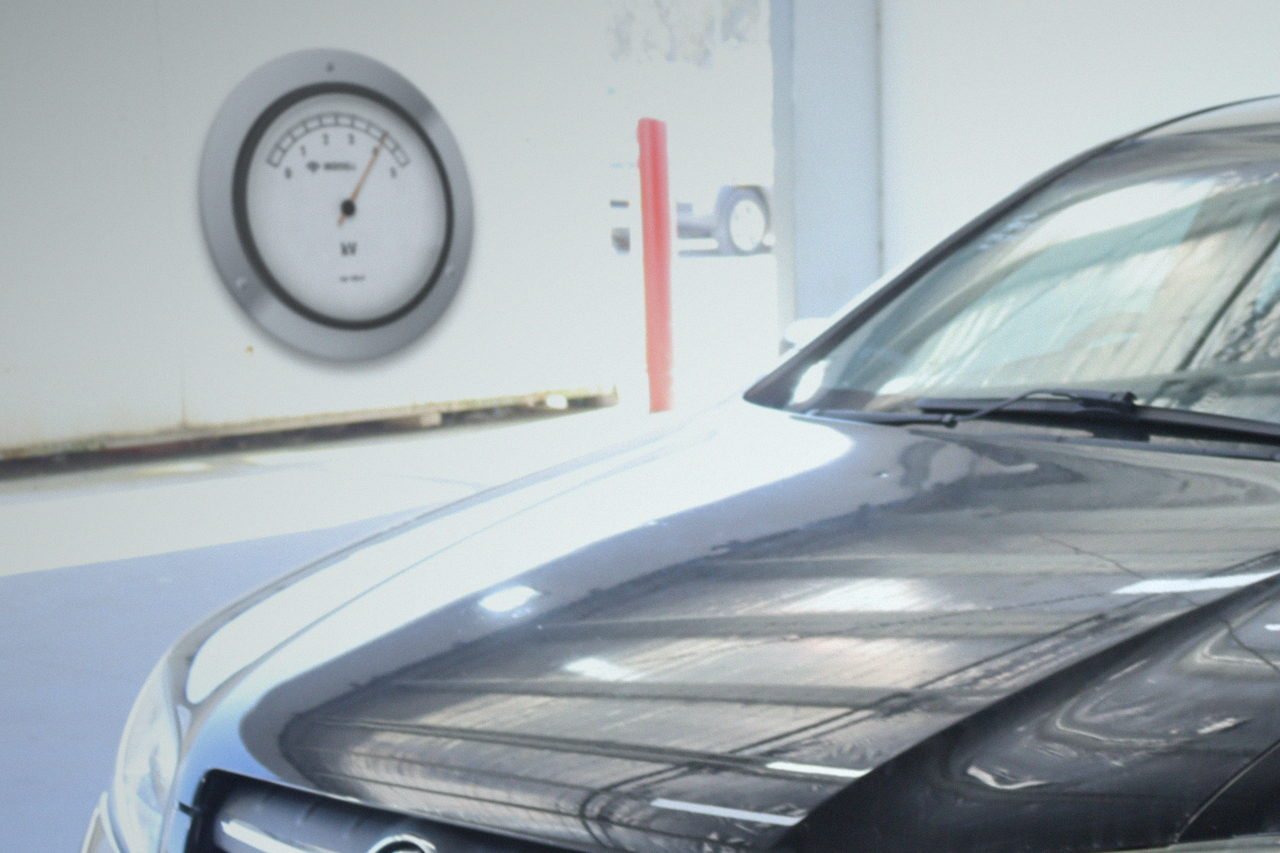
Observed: 4 kV
